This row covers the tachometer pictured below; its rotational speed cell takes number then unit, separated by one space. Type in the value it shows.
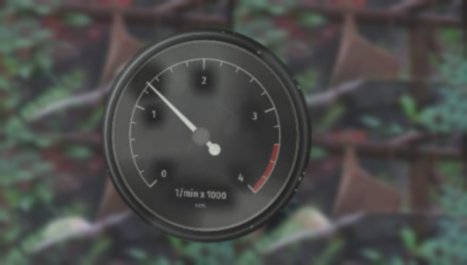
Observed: 1300 rpm
